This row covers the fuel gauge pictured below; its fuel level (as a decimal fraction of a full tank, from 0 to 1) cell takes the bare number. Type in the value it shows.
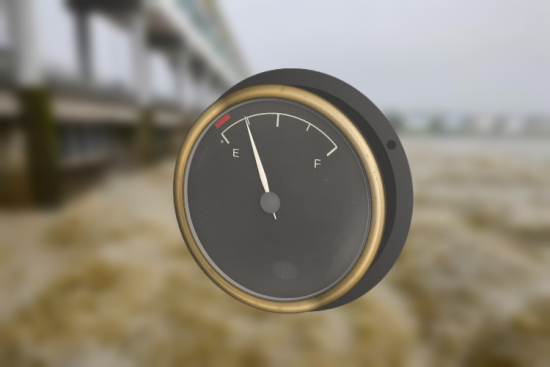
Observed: 0.25
